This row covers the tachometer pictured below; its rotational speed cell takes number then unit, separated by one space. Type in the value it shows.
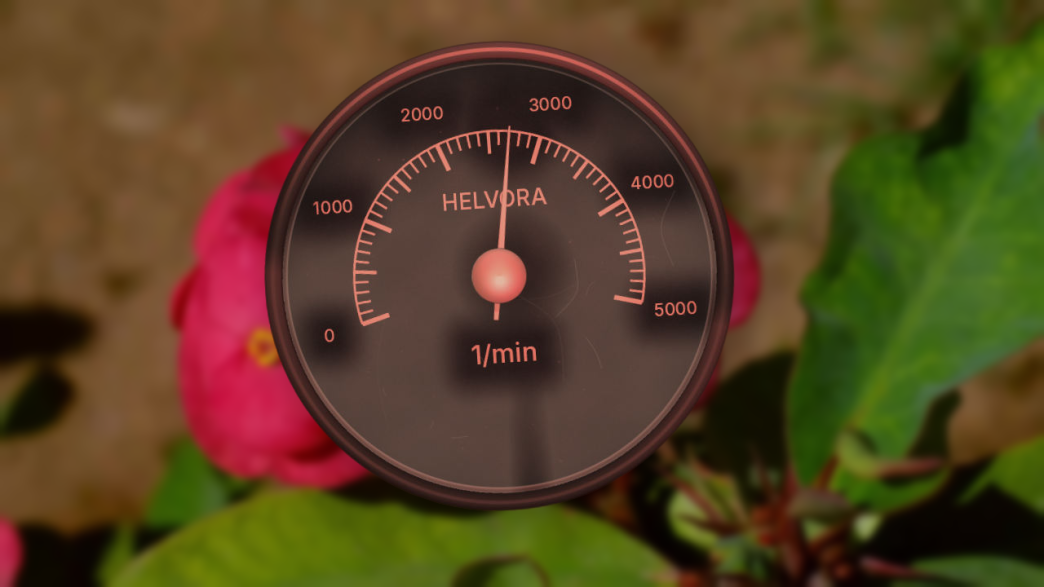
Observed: 2700 rpm
